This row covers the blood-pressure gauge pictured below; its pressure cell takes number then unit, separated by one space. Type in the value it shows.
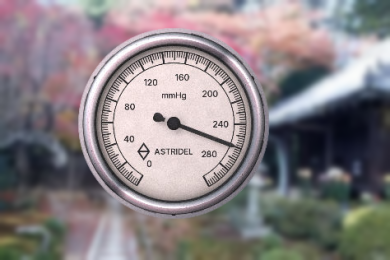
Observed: 260 mmHg
